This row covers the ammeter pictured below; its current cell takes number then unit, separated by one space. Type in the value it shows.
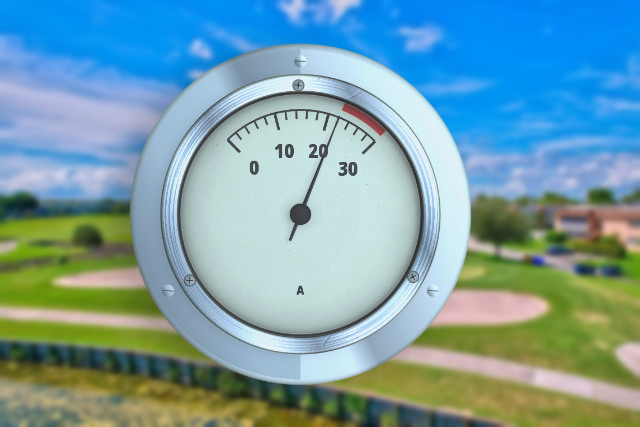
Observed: 22 A
